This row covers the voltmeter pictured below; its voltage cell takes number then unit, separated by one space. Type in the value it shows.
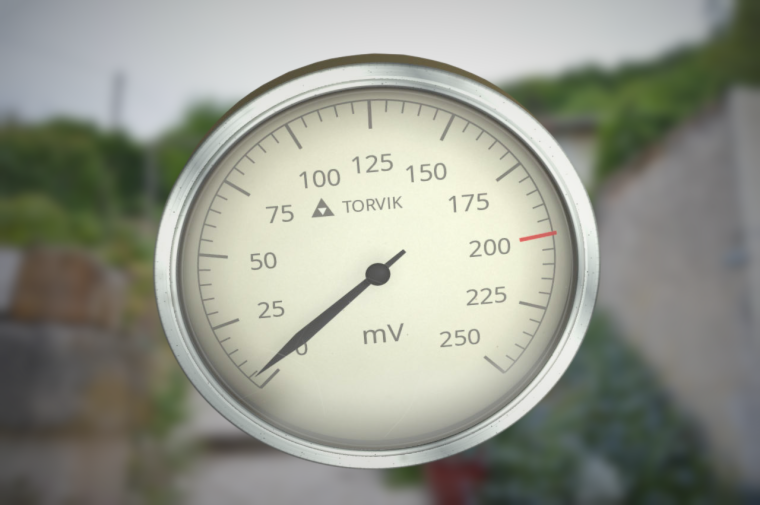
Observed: 5 mV
